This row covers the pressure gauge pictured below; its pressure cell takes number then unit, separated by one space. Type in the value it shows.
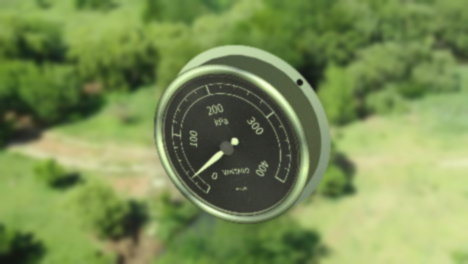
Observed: 30 kPa
